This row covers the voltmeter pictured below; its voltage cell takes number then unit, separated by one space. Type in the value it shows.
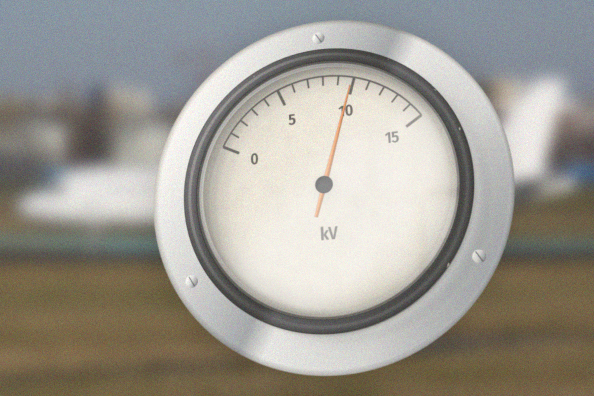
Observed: 10 kV
